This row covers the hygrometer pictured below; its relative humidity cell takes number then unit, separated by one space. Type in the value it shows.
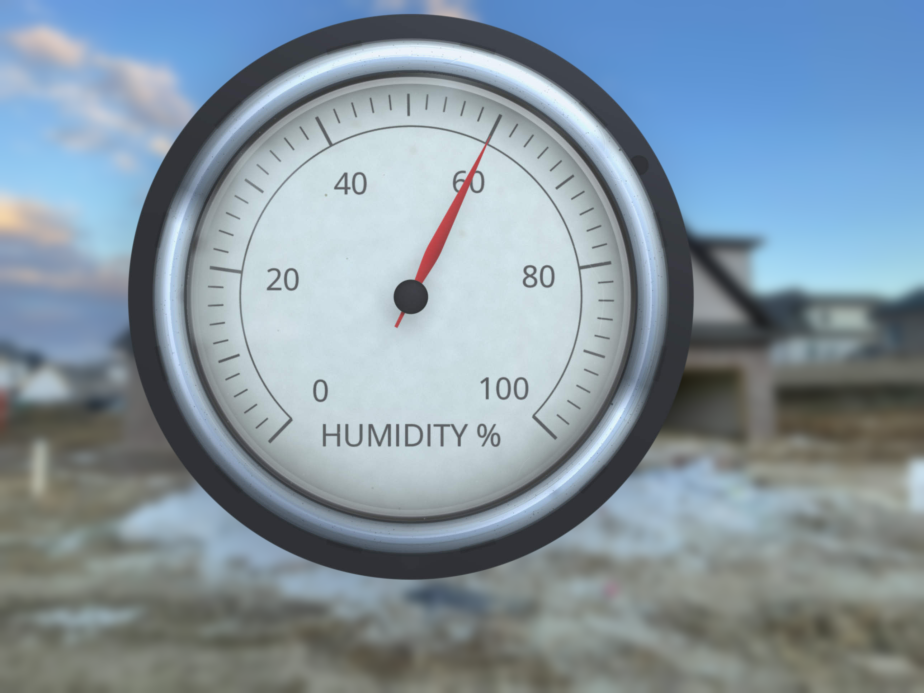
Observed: 60 %
